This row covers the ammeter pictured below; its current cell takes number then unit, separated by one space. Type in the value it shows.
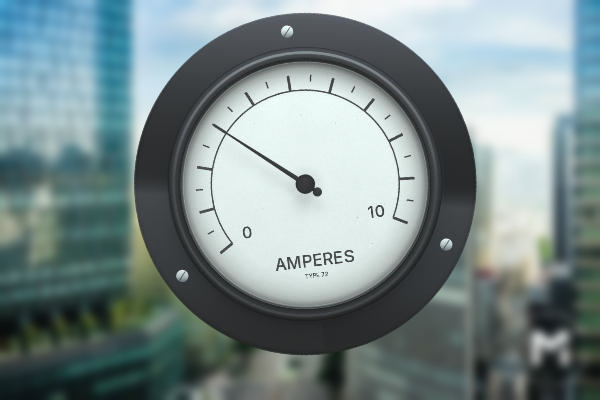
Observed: 3 A
